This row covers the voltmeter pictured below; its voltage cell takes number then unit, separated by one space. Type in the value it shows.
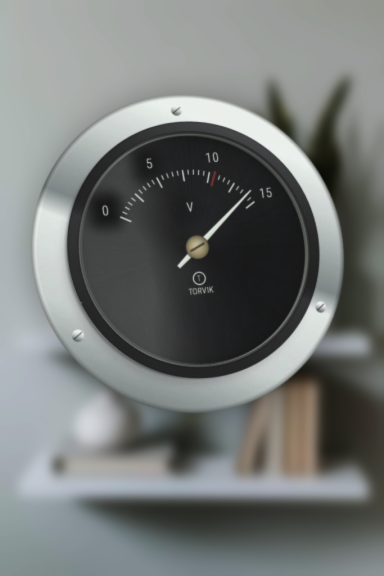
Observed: 14 V
